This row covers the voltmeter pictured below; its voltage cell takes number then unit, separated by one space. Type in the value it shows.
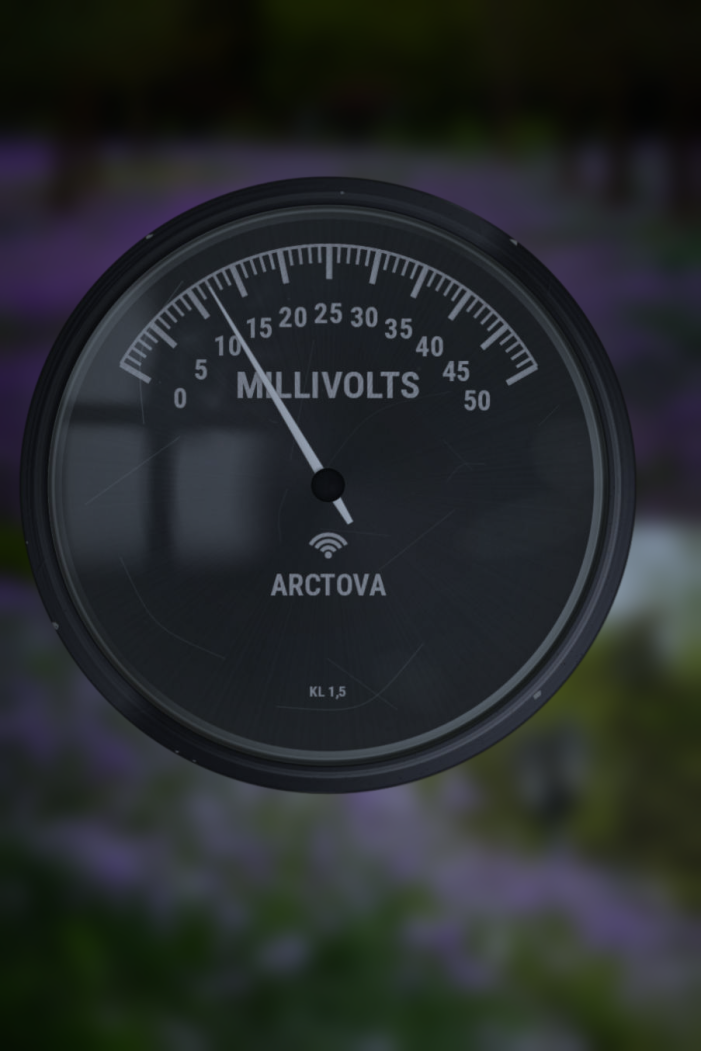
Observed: 12 mV
